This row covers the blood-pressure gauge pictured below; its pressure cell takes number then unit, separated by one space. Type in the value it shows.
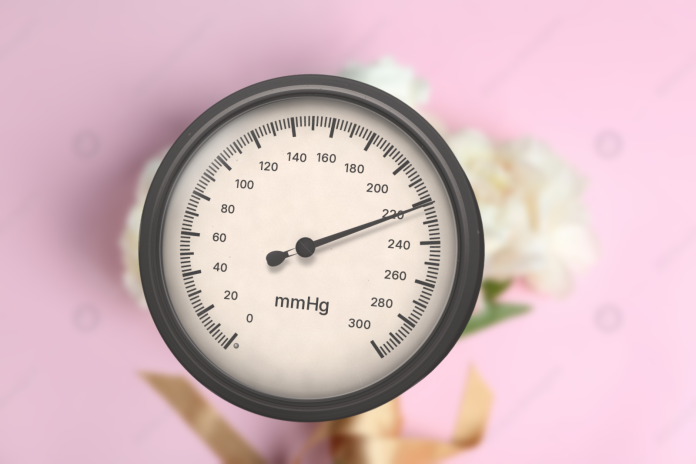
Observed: 222 mmHg
